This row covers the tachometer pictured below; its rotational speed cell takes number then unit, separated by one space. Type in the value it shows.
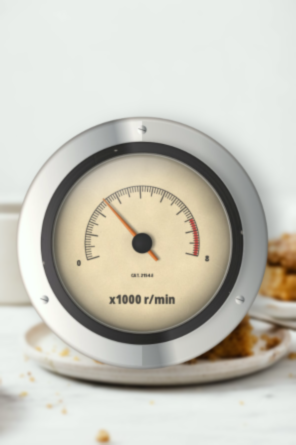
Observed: 2500 rpm
